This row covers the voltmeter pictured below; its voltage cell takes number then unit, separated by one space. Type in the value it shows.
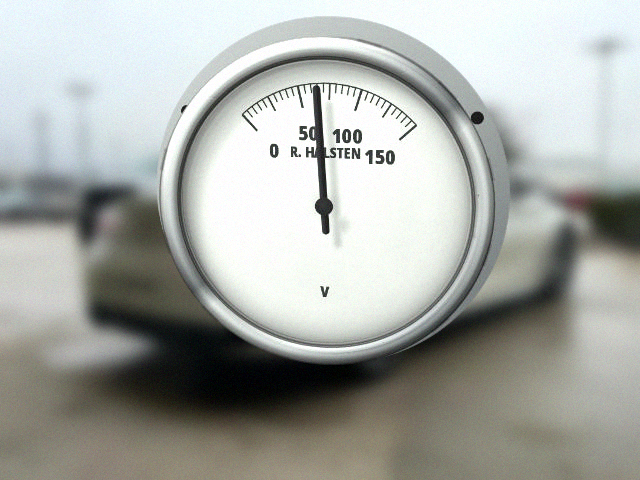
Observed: 65 V
